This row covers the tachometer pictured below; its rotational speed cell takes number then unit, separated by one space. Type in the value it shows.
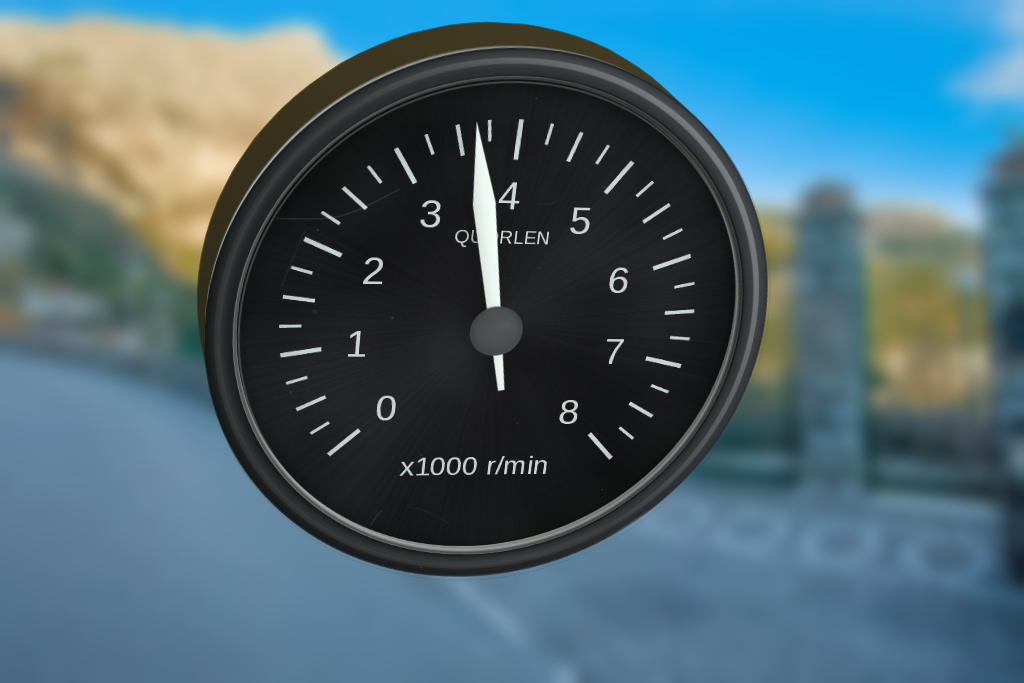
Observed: 3625 rpm
